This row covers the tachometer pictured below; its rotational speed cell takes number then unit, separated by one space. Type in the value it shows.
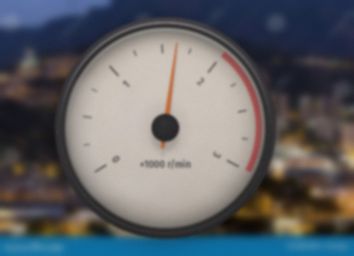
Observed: 1625 rpm
